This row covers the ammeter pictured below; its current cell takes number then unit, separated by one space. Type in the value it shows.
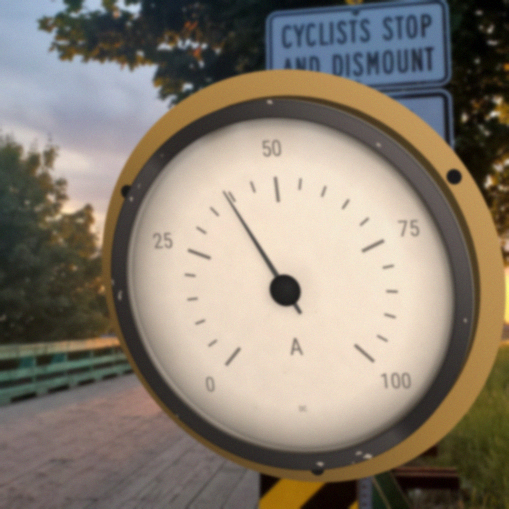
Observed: 40 A
